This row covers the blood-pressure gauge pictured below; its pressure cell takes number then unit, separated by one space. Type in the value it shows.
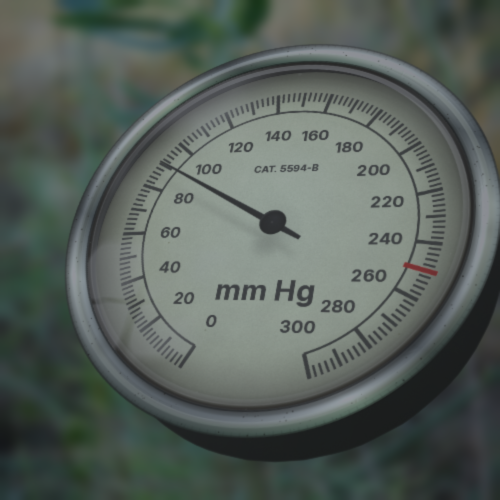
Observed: 90 mmHg
